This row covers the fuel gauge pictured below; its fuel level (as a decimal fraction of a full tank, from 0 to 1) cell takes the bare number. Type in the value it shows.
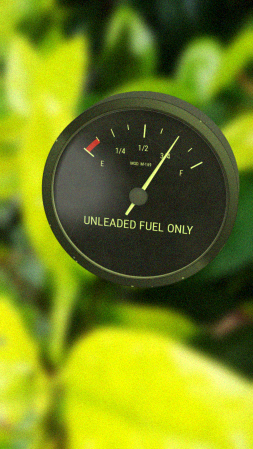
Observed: 0.75
